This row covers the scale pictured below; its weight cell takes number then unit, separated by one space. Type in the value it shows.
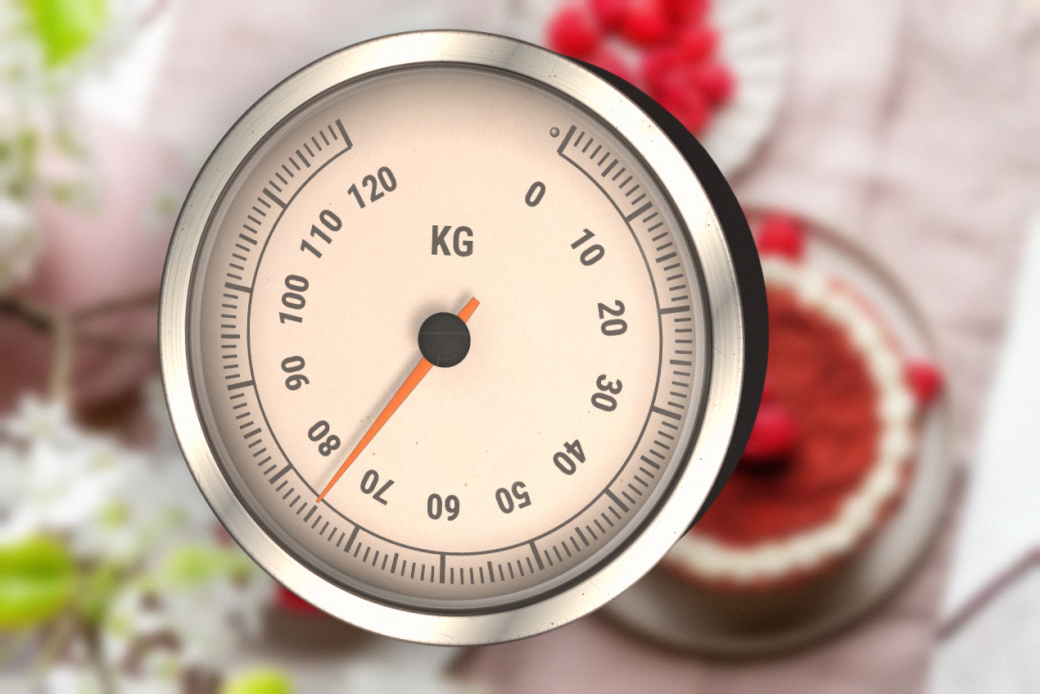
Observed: 75 kg
